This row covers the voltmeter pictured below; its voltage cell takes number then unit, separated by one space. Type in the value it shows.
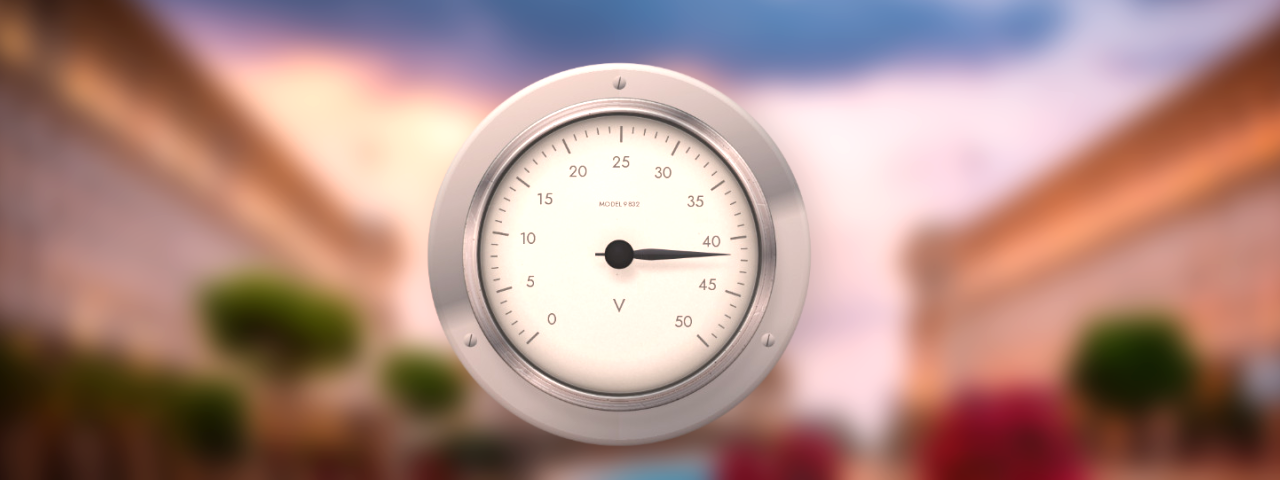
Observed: 41.5 V
